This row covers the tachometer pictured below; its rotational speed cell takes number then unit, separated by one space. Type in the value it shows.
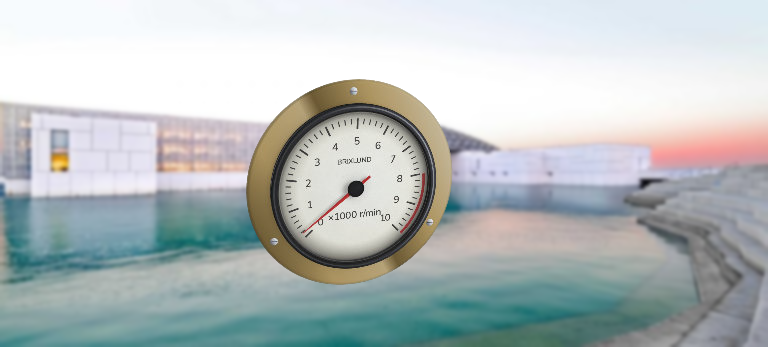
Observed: 200 rpm
